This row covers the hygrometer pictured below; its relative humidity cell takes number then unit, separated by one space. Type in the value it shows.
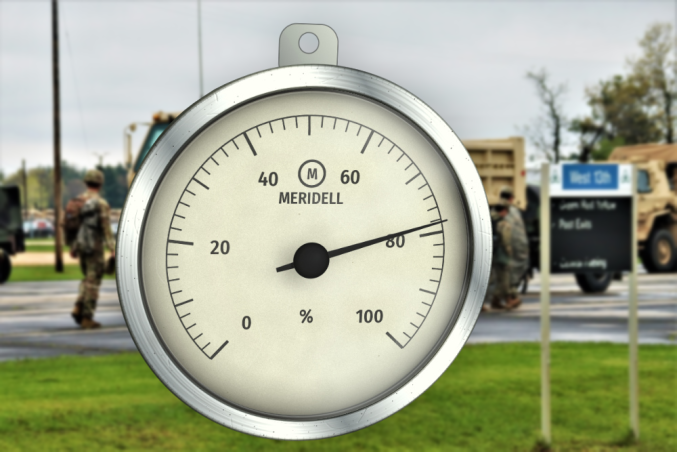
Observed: 78 %
